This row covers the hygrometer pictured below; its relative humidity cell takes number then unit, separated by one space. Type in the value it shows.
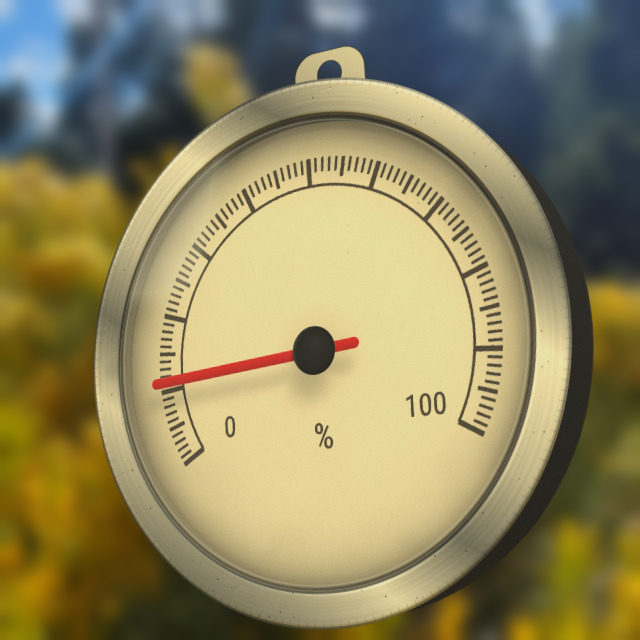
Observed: 11 %
